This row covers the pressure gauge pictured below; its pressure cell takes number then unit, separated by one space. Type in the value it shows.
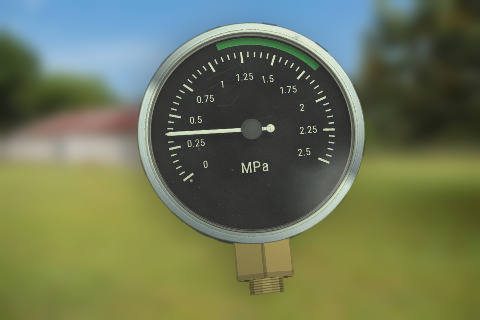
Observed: 0.35 MPa
